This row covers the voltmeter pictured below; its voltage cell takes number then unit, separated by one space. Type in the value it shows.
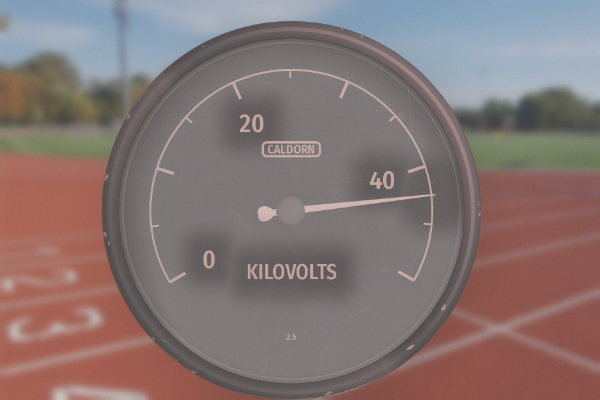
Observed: 42.5 kV
